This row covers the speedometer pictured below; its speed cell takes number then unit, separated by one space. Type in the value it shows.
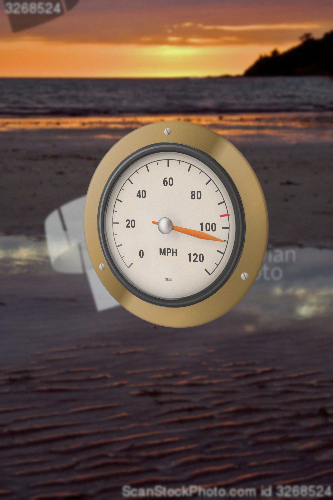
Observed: 105 mph
